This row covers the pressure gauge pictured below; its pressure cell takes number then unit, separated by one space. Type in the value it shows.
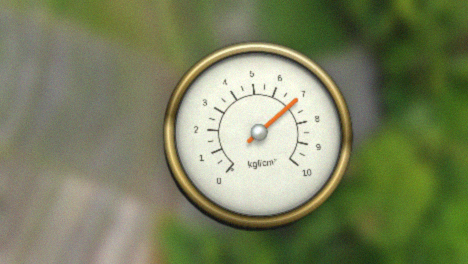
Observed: 7 kg/cm²
